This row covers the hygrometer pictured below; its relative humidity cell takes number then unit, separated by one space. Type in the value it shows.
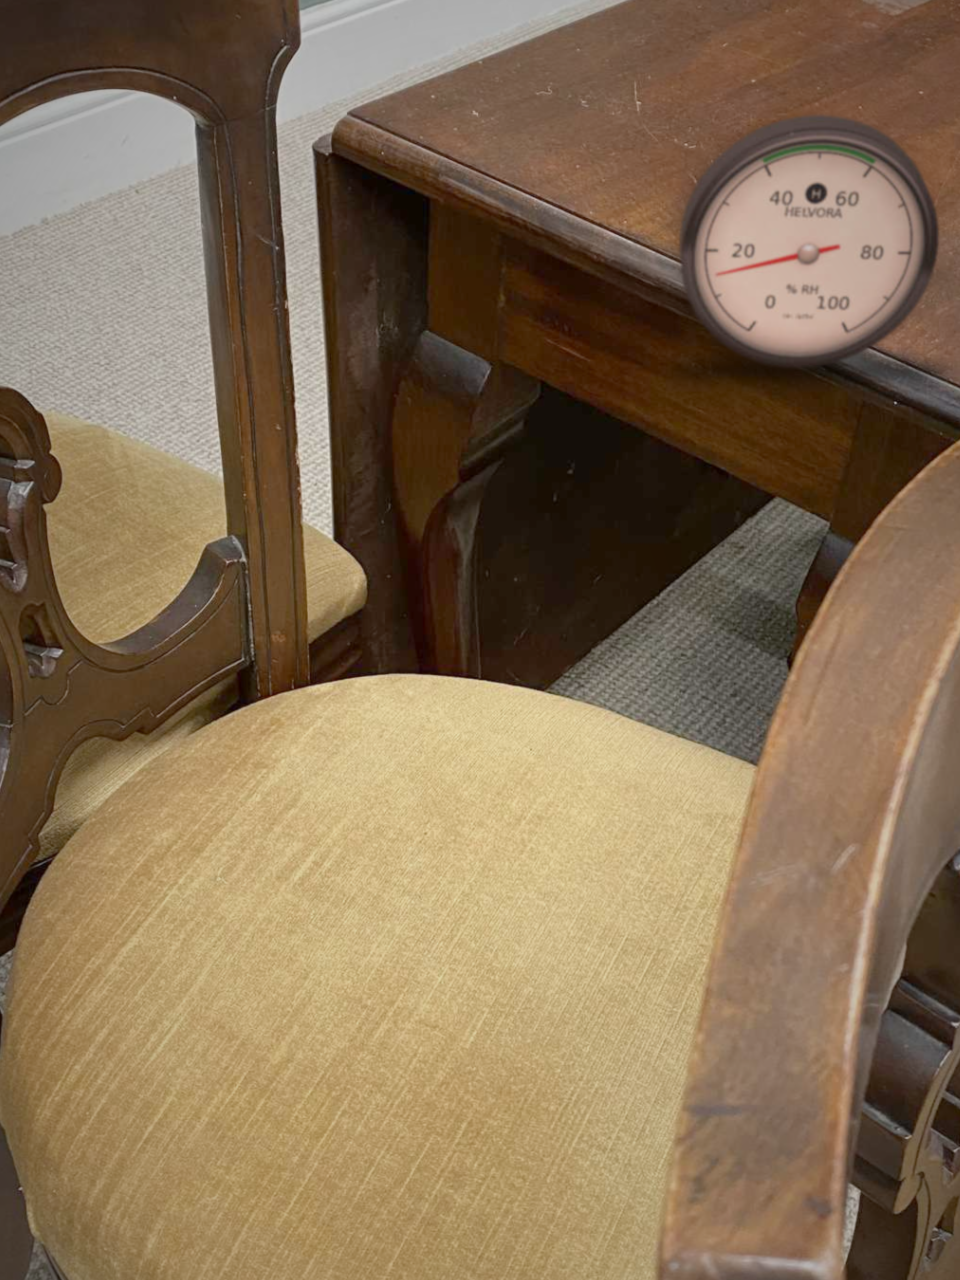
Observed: 15 %
